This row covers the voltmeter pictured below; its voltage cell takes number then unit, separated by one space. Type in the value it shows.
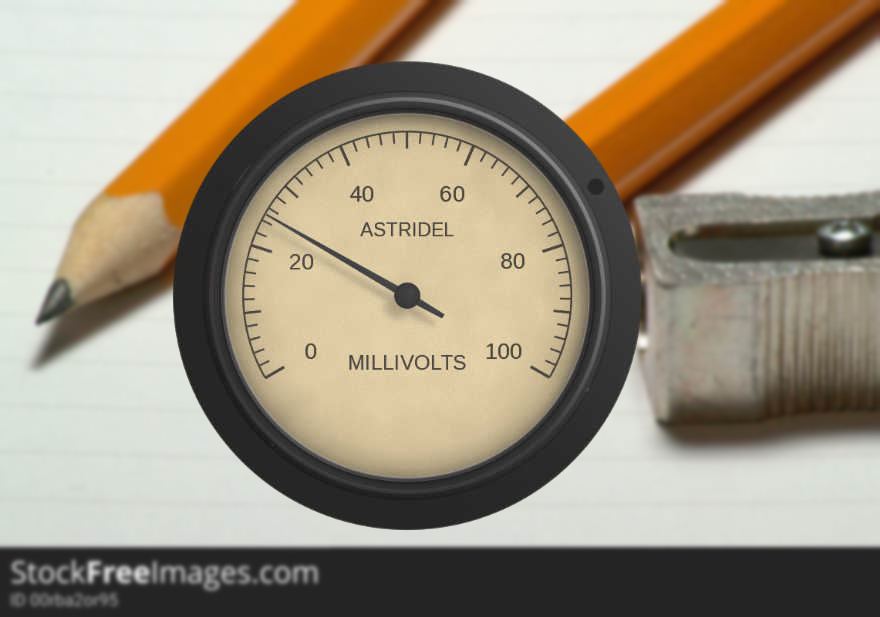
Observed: 25 mV
